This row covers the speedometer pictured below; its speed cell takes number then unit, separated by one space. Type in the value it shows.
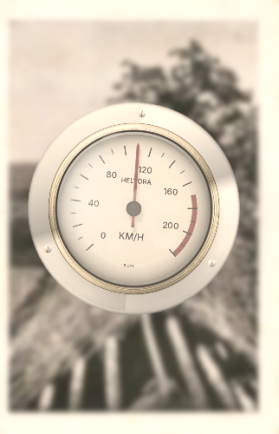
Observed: 110 km/h
